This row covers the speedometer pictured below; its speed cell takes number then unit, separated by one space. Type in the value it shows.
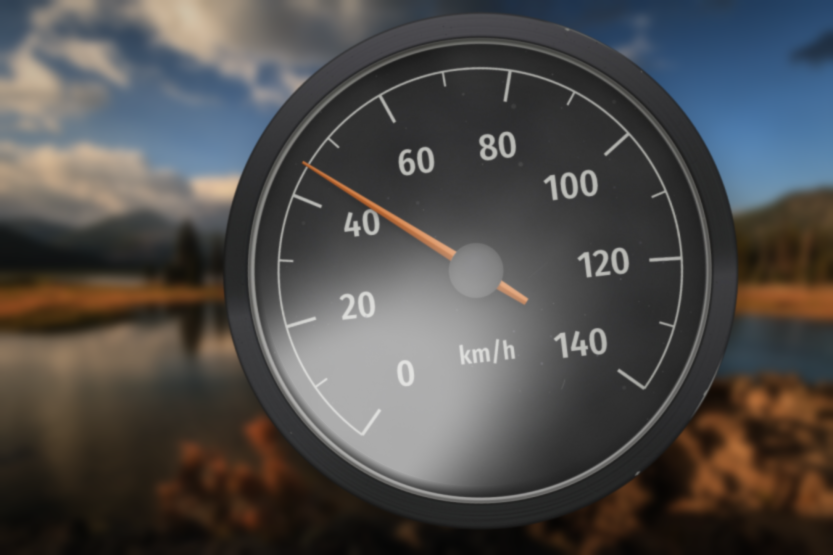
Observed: 45 km/h
